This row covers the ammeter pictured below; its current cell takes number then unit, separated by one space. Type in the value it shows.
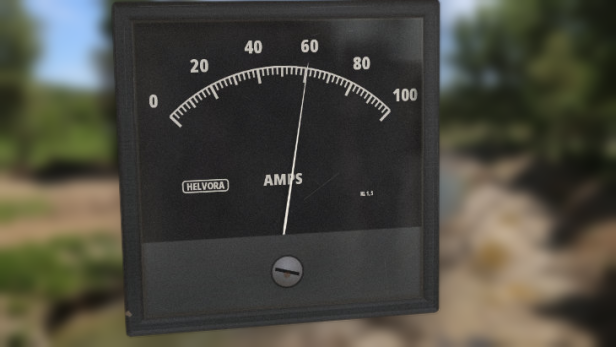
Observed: 60 A
